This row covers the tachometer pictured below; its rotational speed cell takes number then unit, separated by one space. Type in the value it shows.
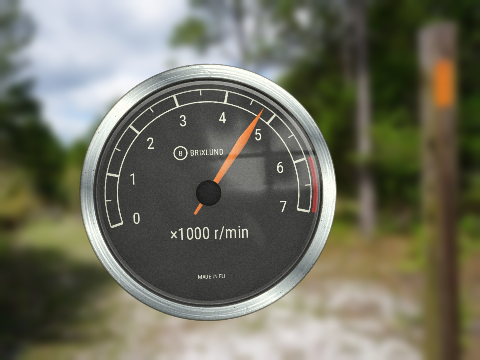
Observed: 4750 rpm
